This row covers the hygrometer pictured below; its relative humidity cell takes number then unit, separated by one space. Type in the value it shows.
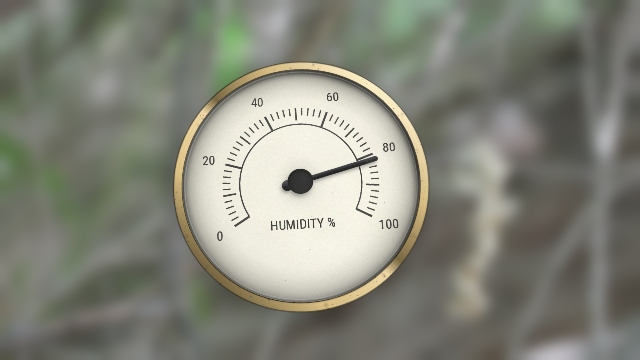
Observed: 82 %
